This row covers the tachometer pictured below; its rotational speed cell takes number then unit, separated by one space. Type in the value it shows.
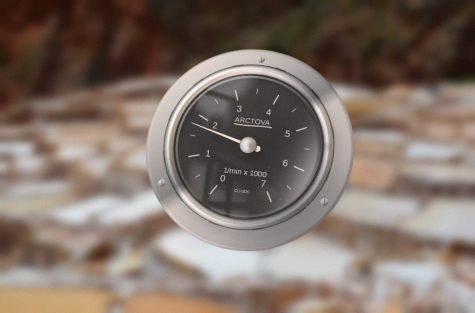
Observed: 1750 rpm
